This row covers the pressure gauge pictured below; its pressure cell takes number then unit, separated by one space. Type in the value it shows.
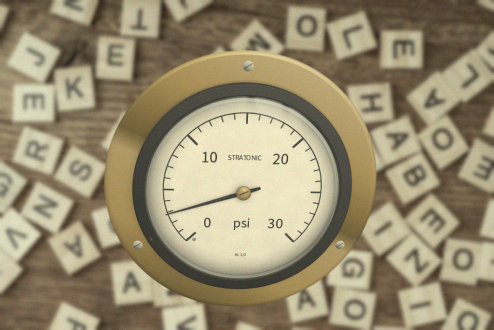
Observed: 3 psi
